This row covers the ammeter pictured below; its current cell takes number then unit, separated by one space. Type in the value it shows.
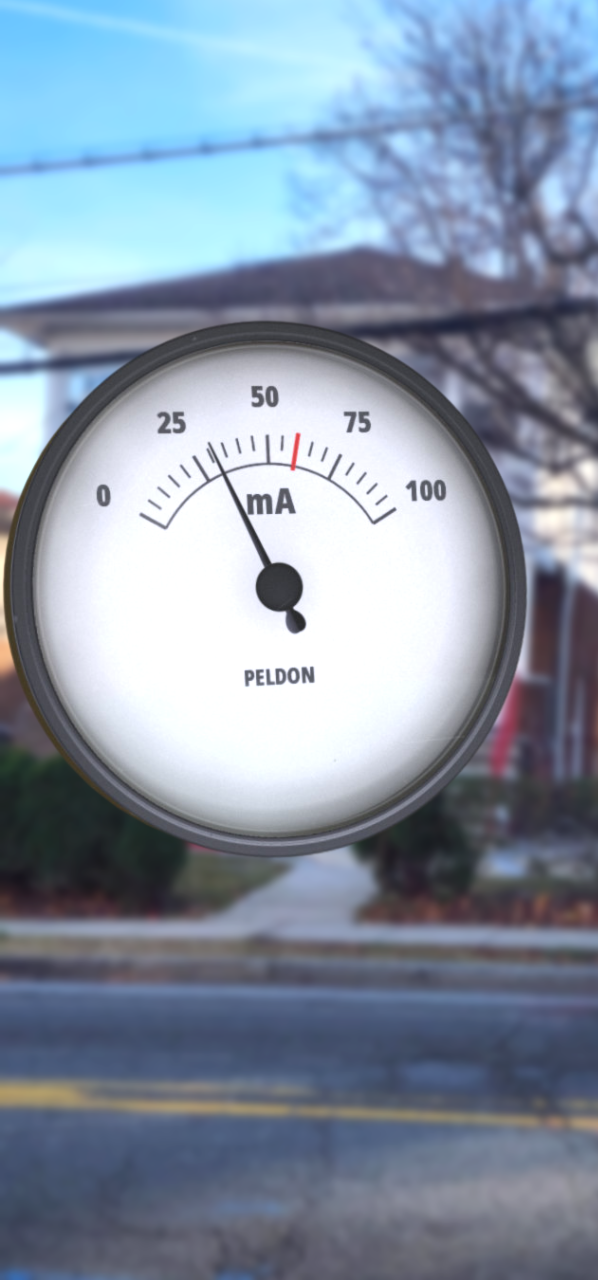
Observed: 30 mA
